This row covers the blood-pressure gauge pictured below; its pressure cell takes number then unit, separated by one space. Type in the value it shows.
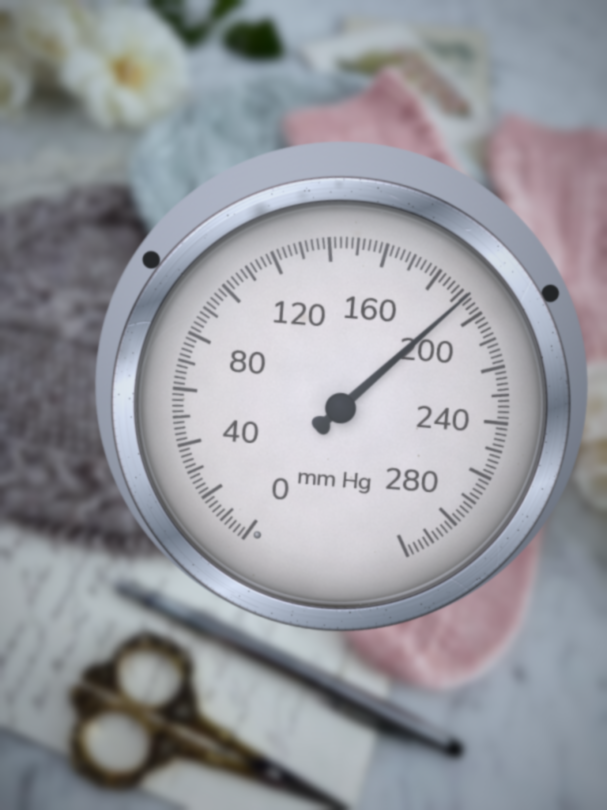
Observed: 192 mmHg
